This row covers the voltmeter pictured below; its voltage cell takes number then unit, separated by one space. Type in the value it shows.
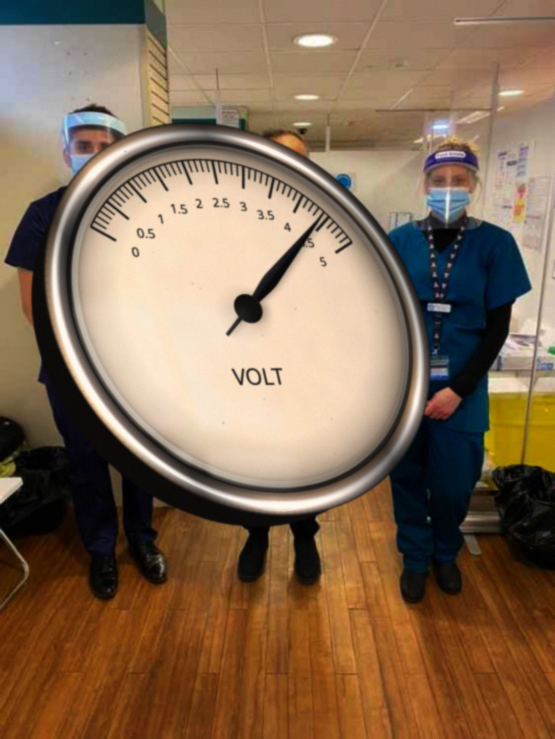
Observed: 4.4 V
